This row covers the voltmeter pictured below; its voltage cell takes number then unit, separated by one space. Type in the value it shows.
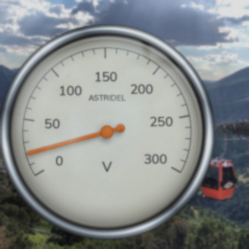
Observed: 20 V
